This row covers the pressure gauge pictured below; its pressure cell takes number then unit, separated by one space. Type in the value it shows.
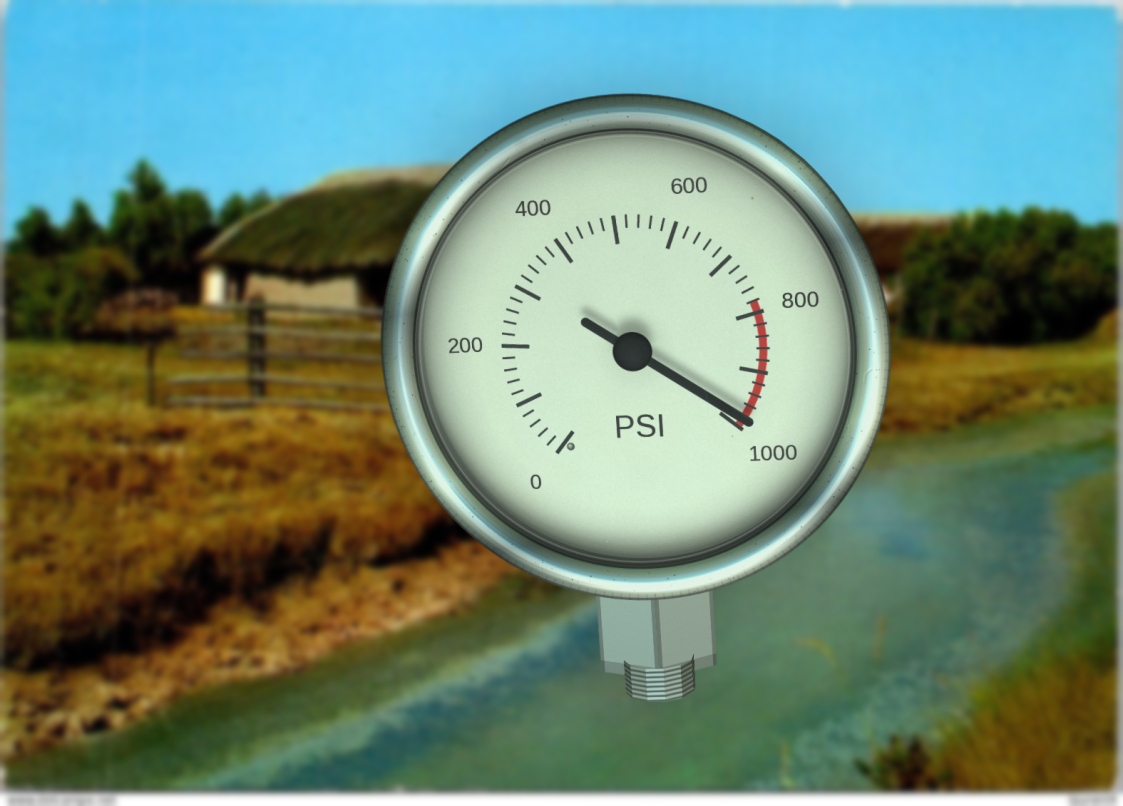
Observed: 980 psi
